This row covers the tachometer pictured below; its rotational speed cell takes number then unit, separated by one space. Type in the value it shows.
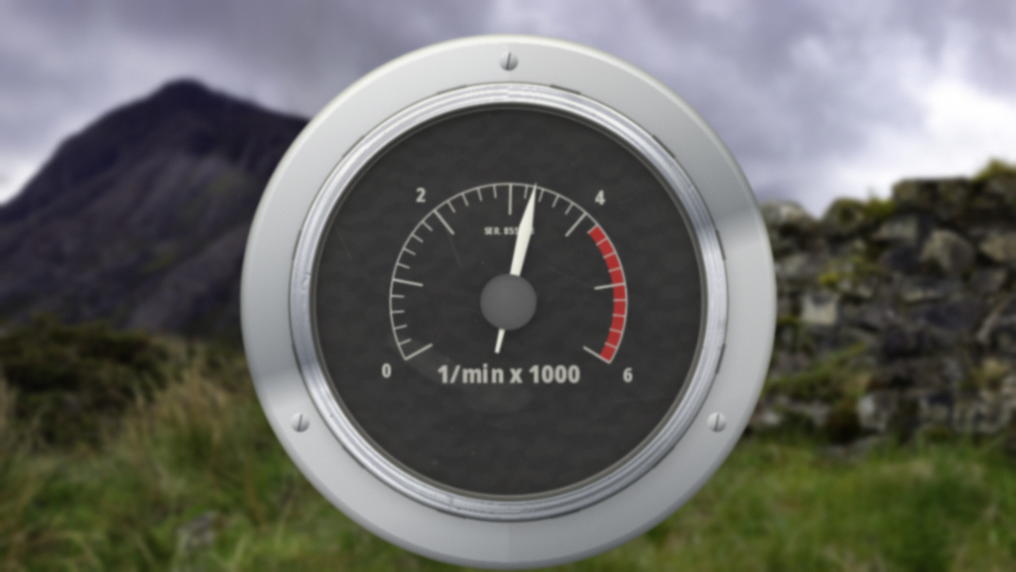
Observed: 3300 rpm
